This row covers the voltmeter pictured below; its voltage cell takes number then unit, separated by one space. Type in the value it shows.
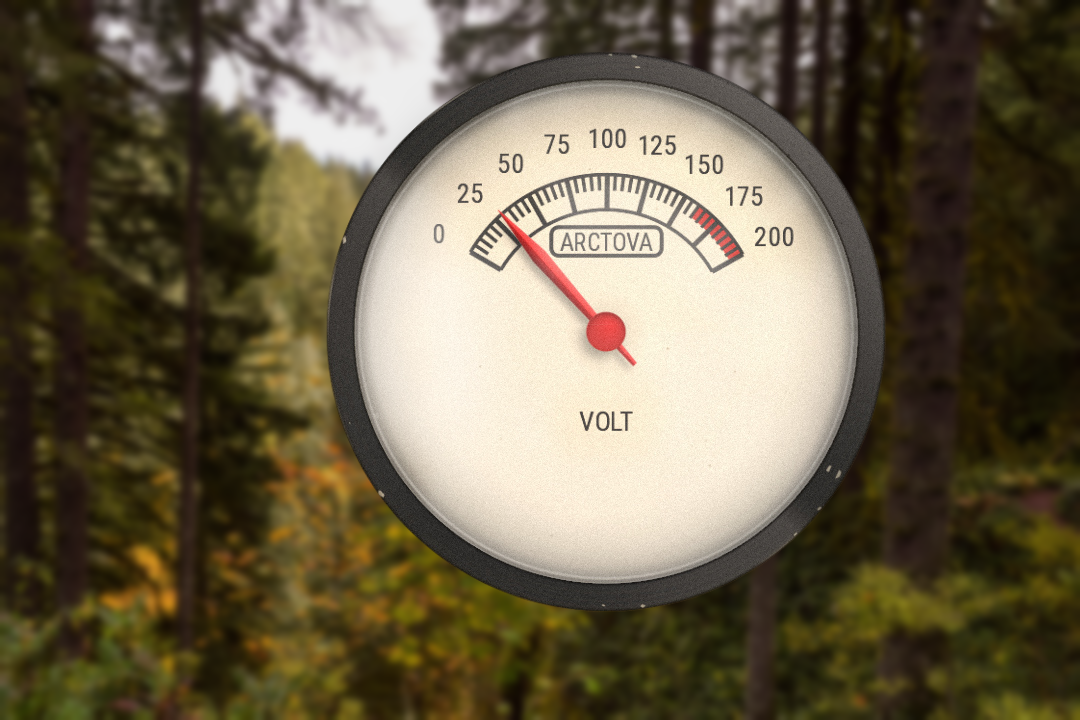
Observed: 30 V
